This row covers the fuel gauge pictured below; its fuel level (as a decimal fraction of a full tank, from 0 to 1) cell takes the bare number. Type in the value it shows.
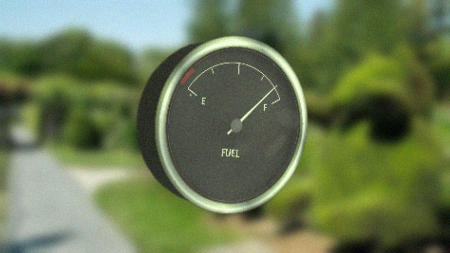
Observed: 0.875
